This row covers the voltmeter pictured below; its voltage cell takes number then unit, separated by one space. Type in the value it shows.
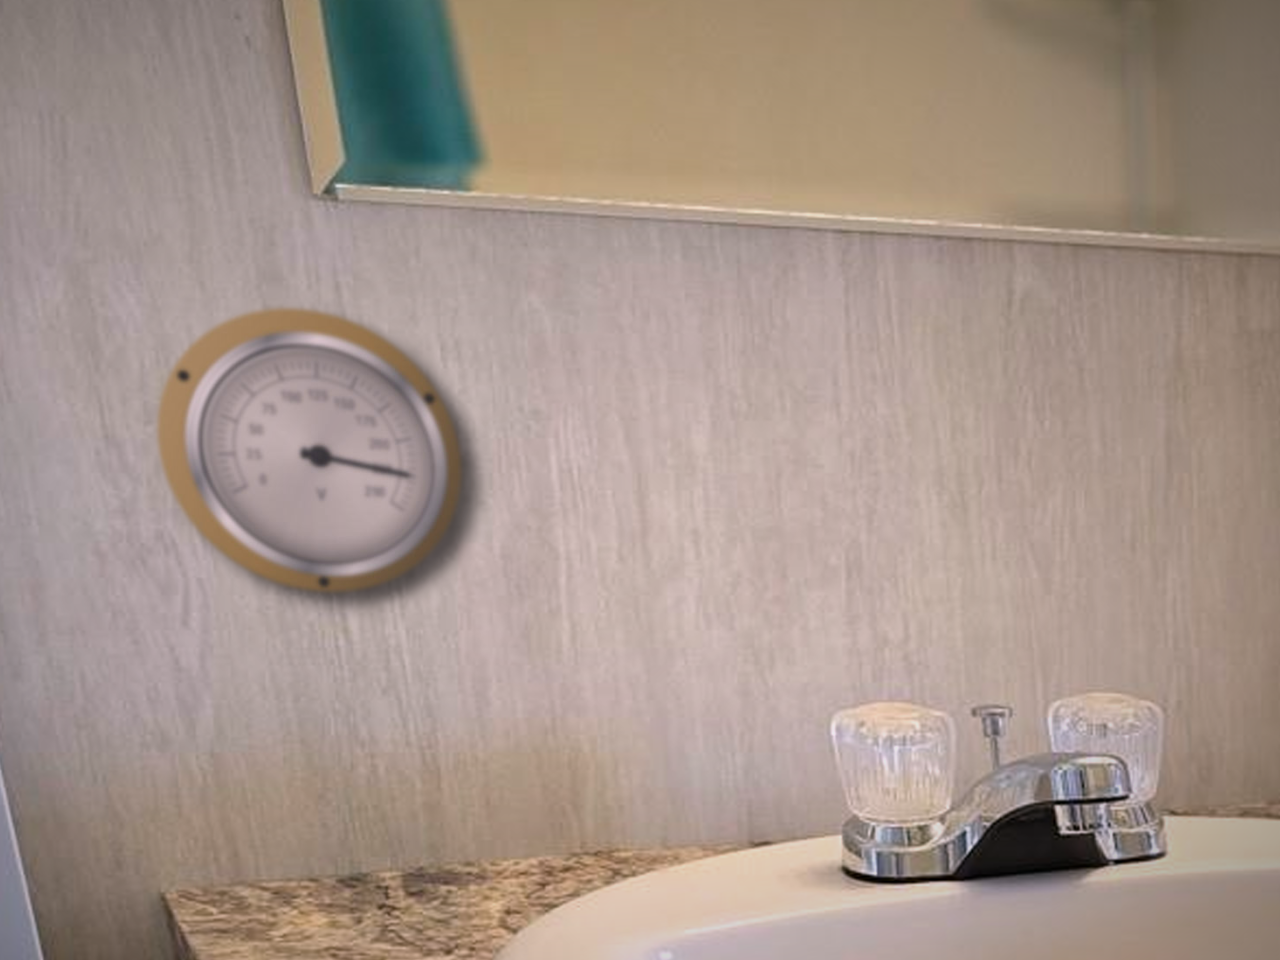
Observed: 225 V
